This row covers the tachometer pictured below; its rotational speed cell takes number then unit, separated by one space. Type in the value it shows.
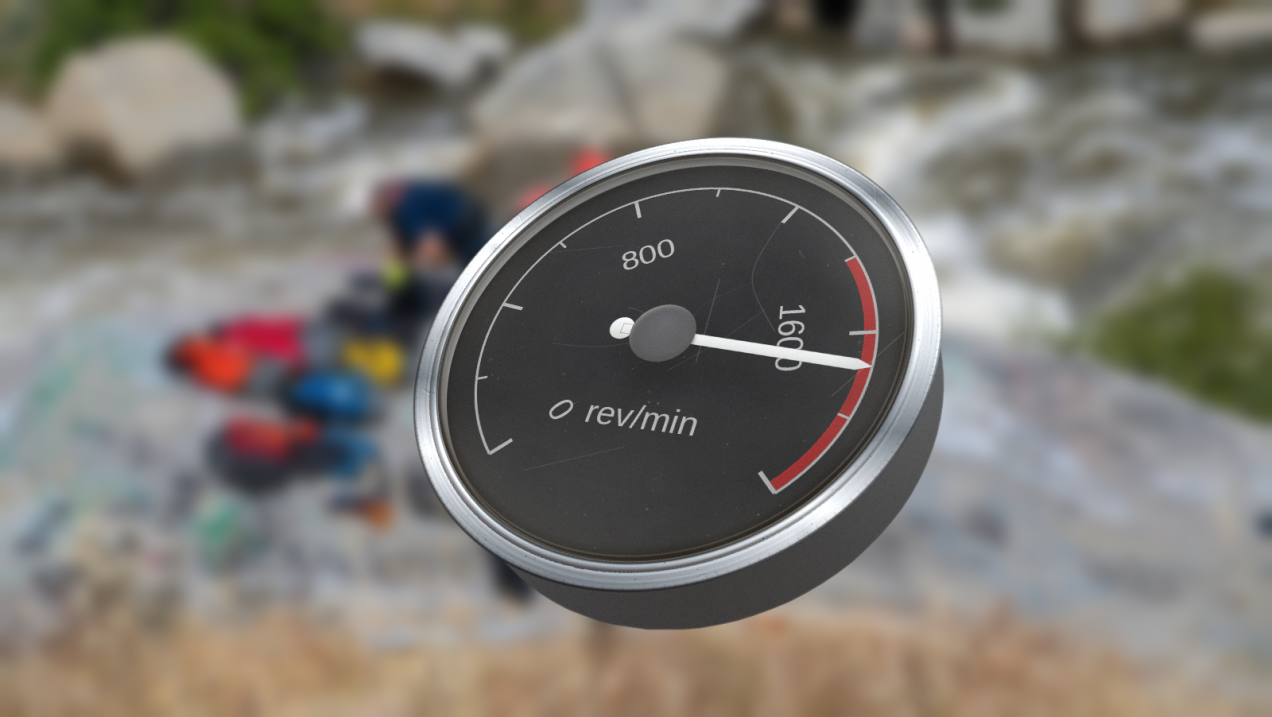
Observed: 1700 rpm
